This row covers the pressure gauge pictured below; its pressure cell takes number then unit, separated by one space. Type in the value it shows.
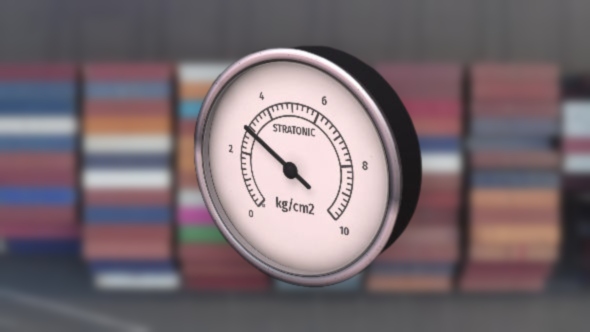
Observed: 3 kg/cm²
